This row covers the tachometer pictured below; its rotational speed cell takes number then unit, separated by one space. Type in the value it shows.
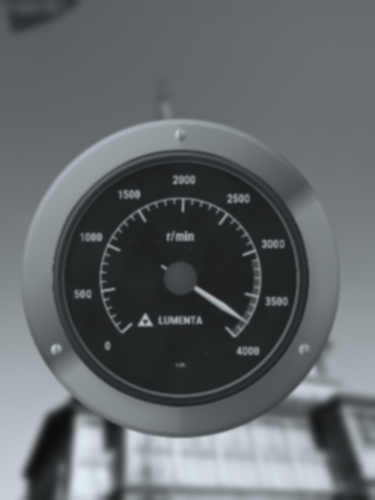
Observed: 3800 rpm
